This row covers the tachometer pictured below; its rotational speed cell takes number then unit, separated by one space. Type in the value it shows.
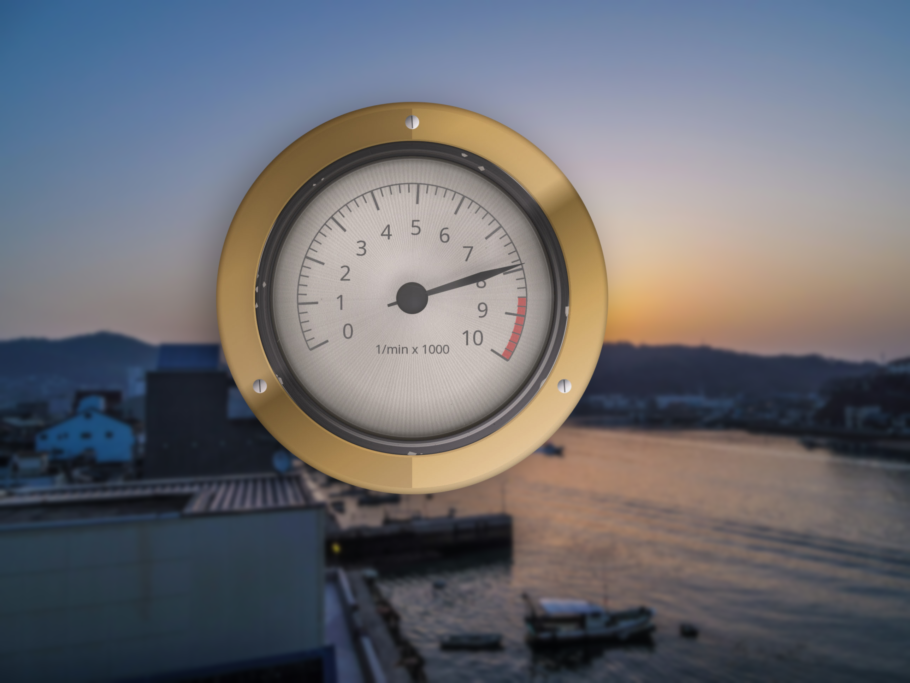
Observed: 7900 rpm
